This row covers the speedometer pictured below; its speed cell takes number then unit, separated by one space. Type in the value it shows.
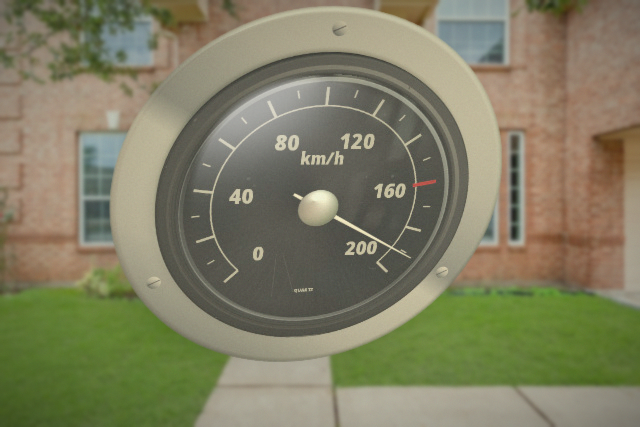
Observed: 190 km/h
